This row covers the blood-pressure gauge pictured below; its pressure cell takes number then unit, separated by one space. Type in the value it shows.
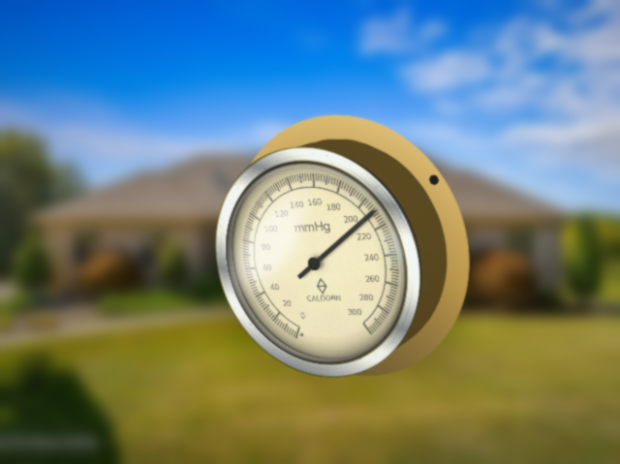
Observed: 210 mmHg
